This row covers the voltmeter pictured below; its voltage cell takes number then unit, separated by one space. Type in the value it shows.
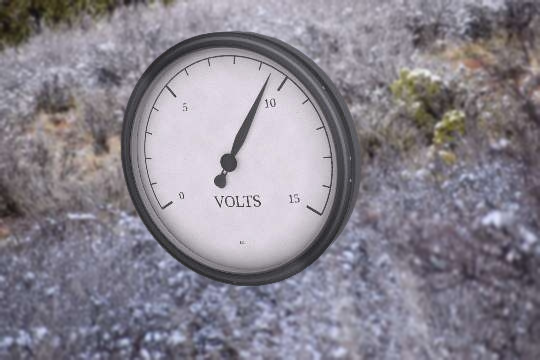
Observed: 9.5 V
